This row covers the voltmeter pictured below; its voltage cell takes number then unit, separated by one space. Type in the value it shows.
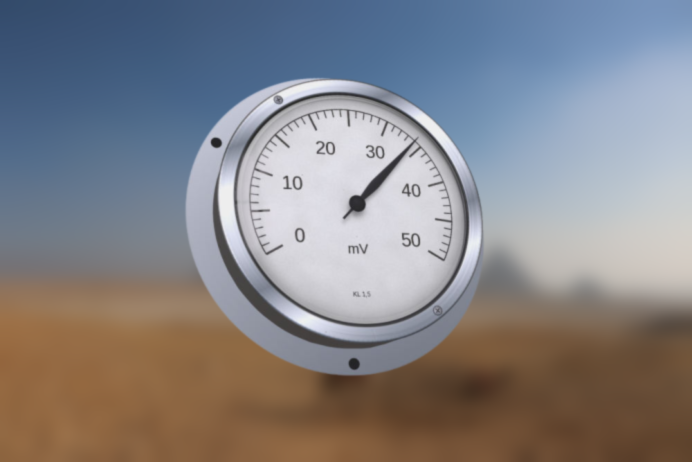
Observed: 34 mV
